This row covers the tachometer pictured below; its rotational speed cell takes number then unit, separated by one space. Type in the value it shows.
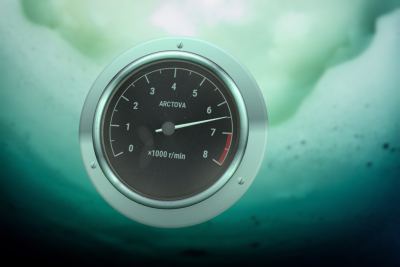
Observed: 6500 rpm
